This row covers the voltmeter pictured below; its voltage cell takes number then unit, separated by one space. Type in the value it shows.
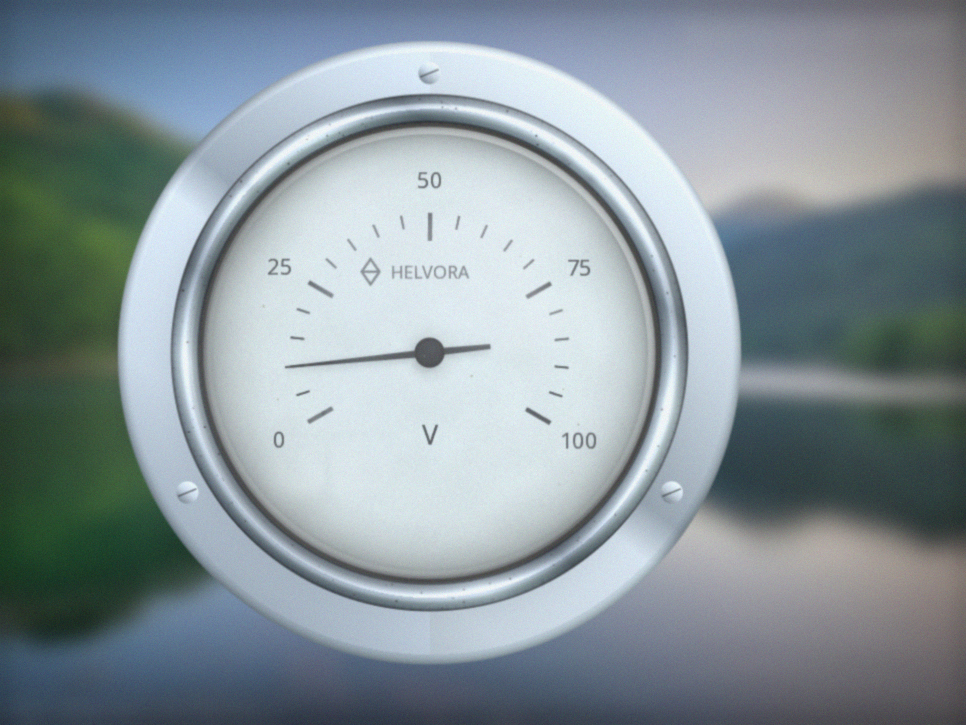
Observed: 10 V
